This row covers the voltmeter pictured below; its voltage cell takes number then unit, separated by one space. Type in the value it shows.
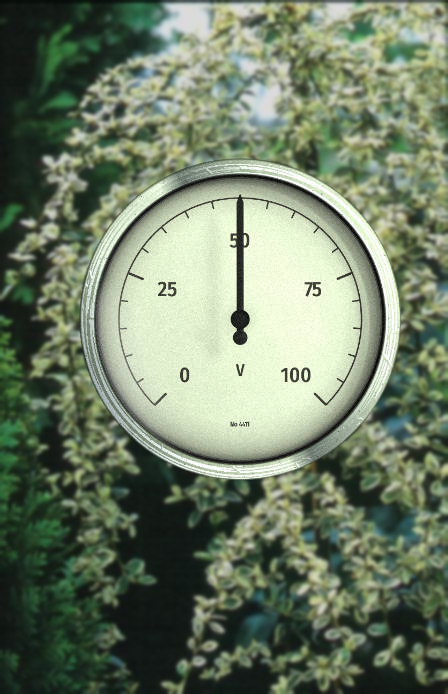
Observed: 50 V
